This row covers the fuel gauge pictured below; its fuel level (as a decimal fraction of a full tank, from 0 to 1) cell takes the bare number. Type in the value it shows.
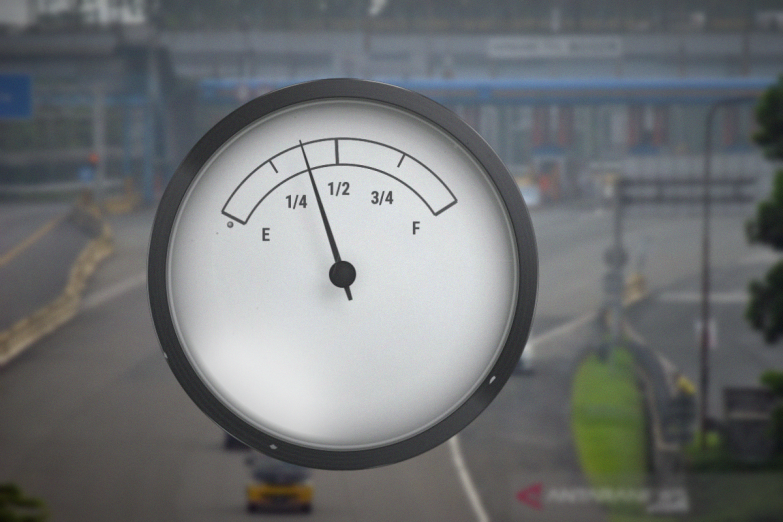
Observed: 0.375
